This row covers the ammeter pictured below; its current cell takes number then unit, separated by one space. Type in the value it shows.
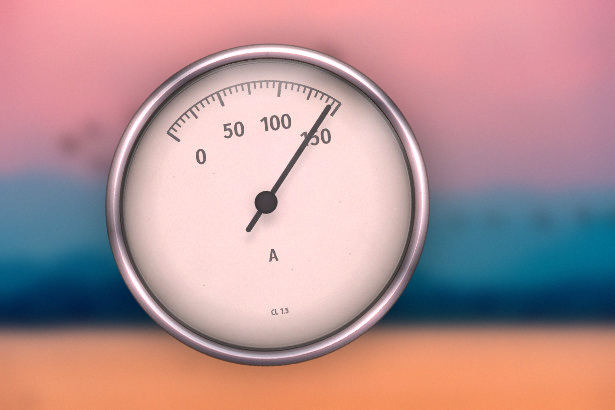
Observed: 145 A
